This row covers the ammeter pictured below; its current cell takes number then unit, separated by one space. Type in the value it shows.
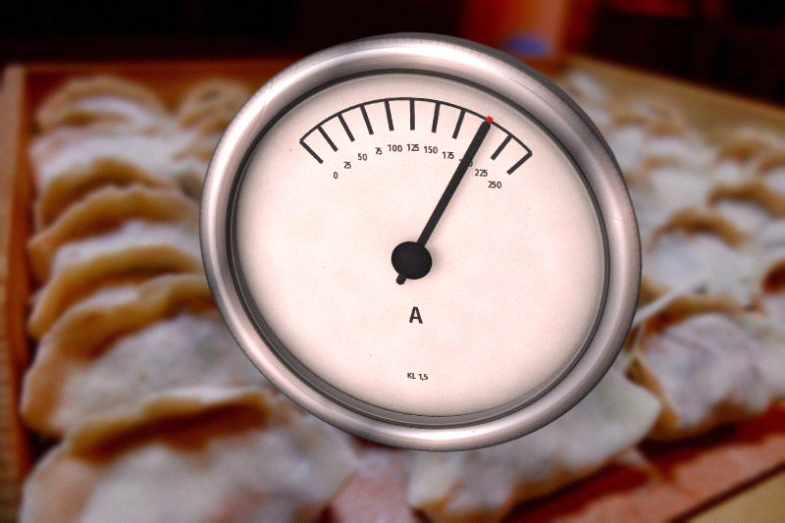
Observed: 200 A
